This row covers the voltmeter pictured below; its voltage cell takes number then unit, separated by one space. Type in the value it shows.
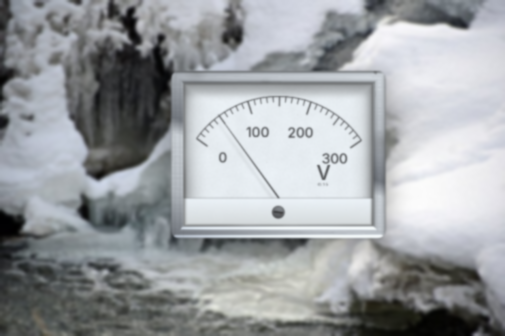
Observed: 50 V
